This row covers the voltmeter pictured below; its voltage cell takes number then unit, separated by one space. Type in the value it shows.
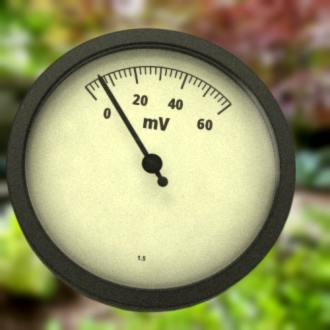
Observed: 6 mV
